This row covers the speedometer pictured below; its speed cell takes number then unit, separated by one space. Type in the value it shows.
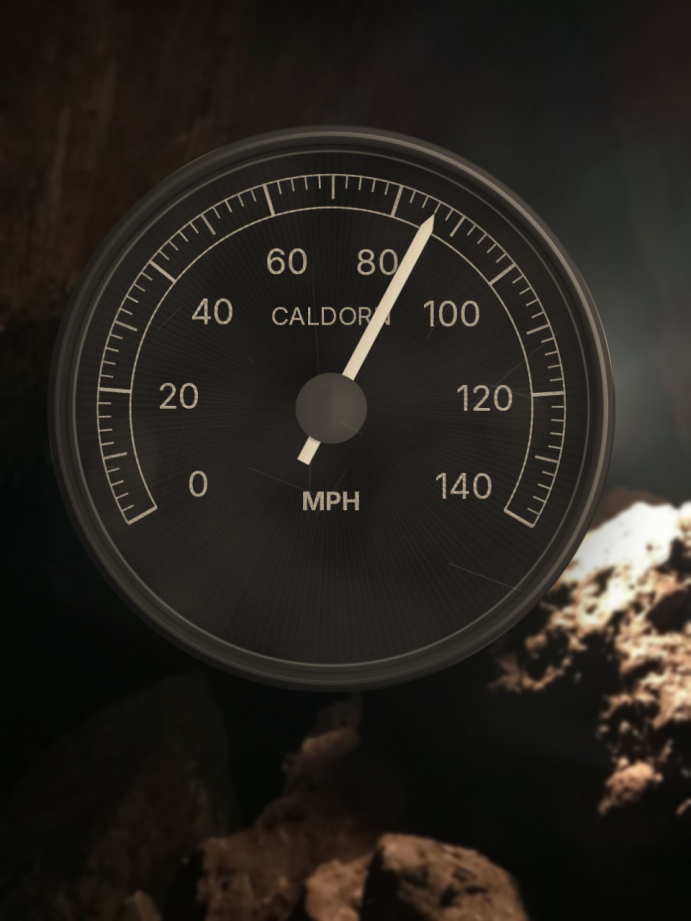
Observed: 86 mph
